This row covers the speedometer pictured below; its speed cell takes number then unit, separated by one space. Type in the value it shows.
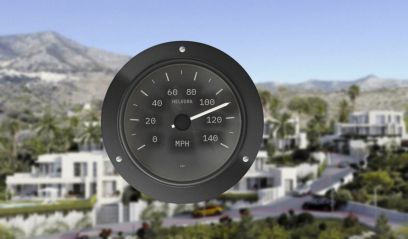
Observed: 110 mph
